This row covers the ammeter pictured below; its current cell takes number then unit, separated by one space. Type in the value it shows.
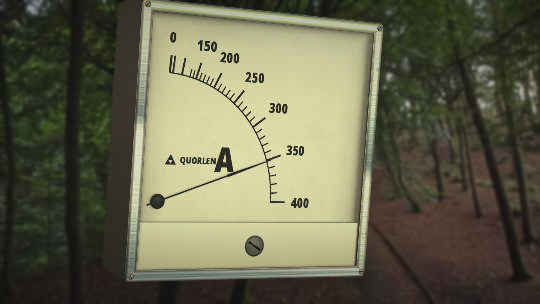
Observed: 350 A
